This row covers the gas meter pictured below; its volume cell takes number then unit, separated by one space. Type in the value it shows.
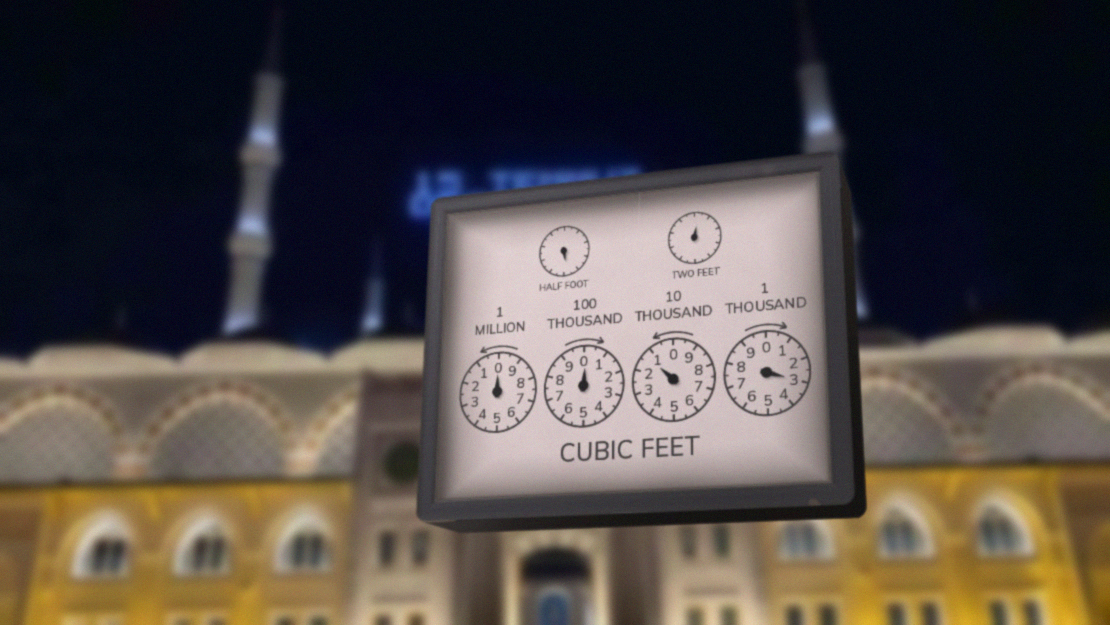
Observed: 1300 ft³
